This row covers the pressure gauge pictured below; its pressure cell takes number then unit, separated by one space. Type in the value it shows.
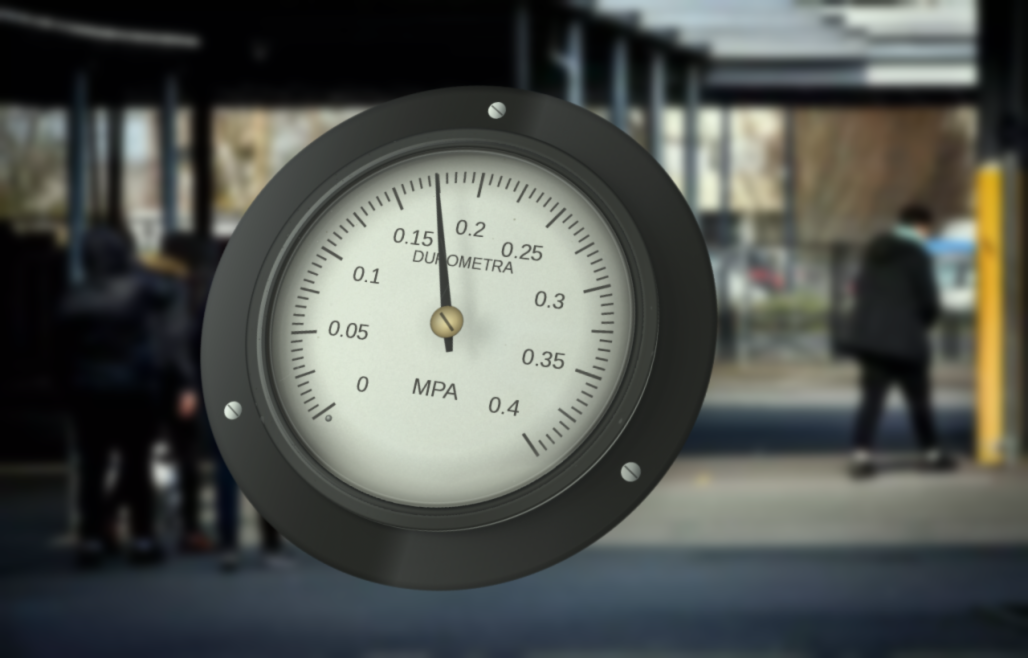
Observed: 0.175 MPa
